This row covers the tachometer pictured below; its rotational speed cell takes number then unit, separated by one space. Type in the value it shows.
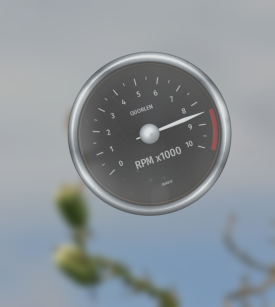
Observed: 8500 rpm
